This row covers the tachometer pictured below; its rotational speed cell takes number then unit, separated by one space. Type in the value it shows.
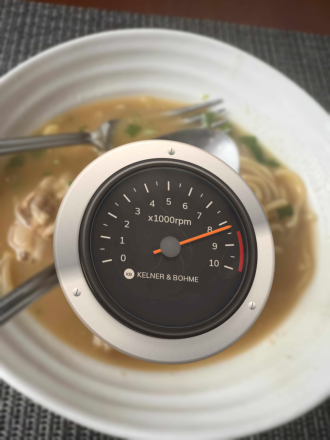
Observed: 8250 rpm
